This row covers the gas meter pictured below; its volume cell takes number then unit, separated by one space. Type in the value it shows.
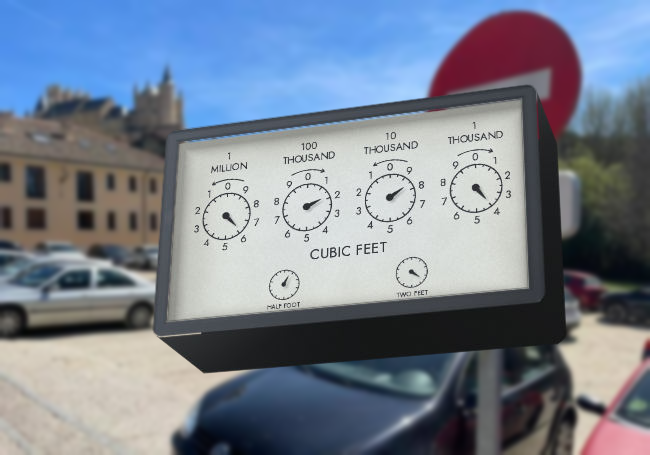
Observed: 618400 ft³
